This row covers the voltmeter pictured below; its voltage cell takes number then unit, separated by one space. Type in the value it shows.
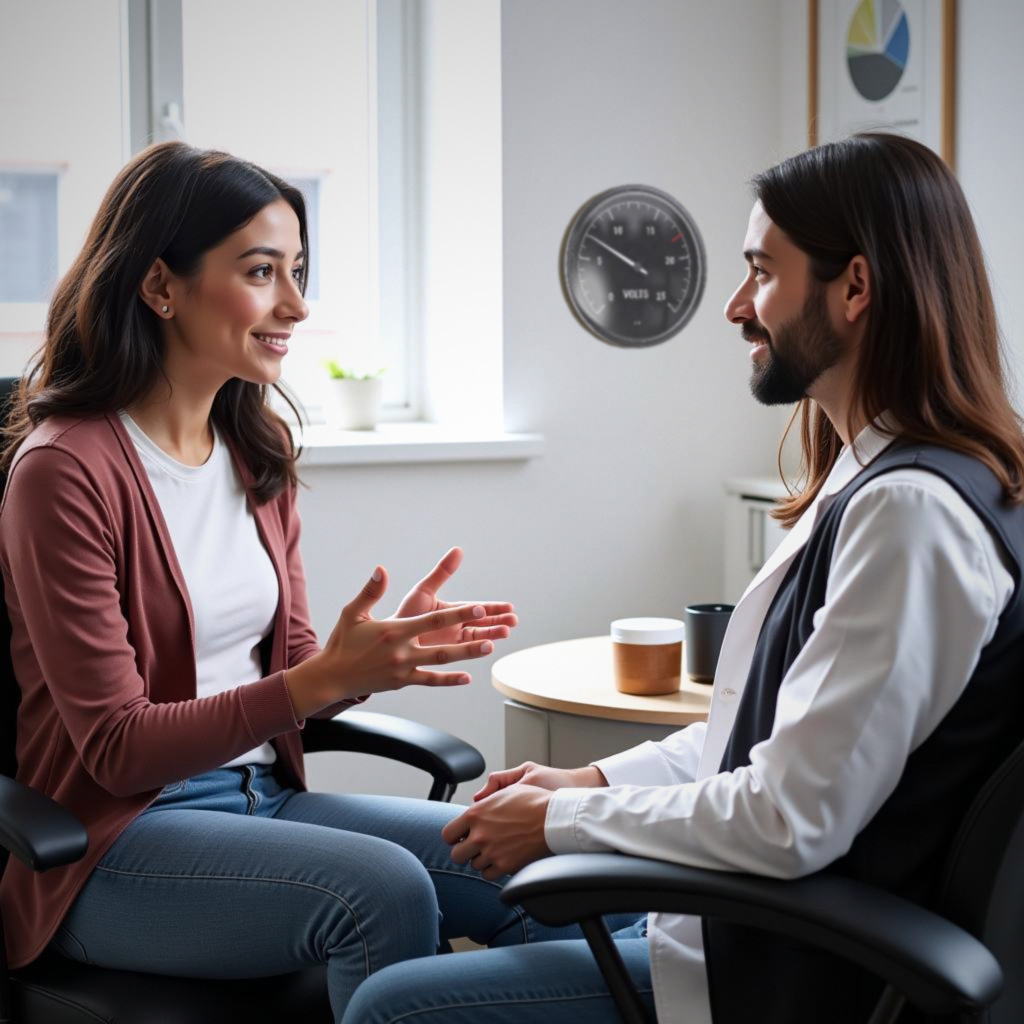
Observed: 7 V
